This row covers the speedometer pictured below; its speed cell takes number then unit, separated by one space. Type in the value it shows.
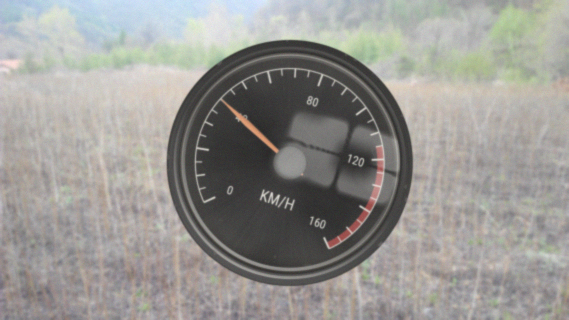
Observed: 40 km/h
